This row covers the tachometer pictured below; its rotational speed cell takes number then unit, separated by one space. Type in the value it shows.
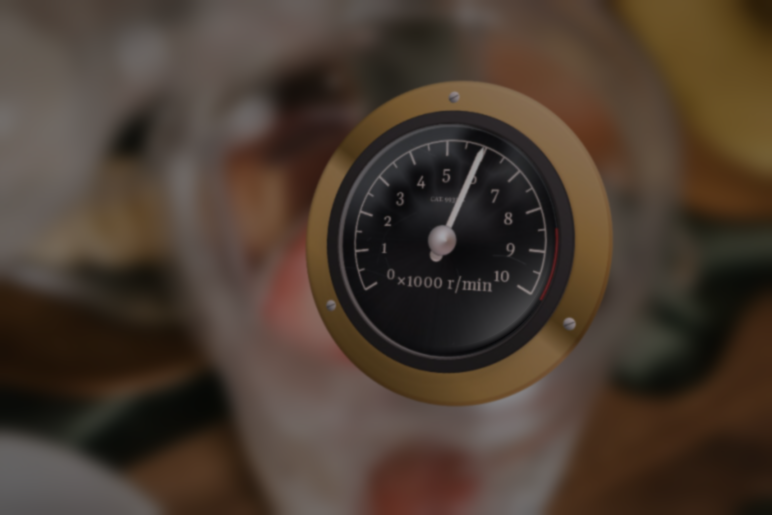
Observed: 6000 rpm
